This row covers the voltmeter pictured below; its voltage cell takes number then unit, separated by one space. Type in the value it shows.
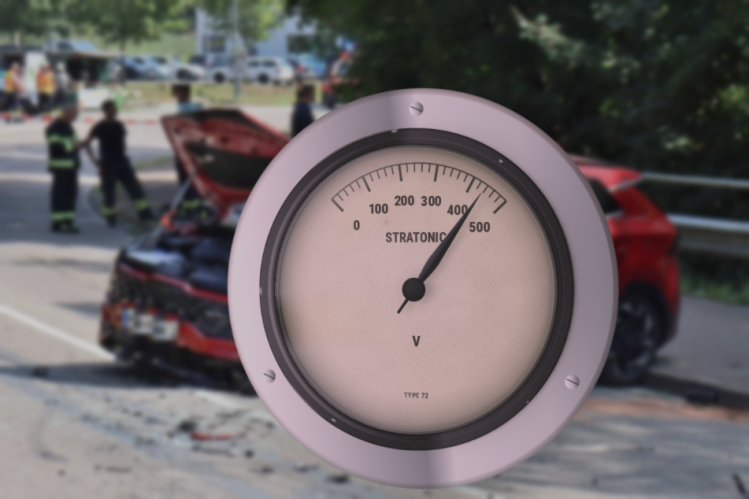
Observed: 440 V
